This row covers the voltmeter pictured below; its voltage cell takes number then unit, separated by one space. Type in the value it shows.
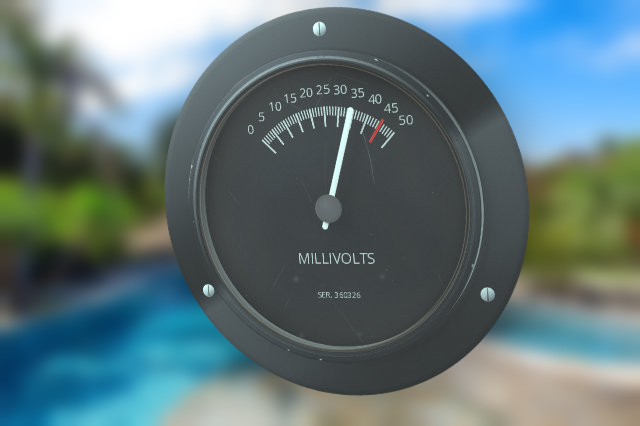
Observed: 35 mV
